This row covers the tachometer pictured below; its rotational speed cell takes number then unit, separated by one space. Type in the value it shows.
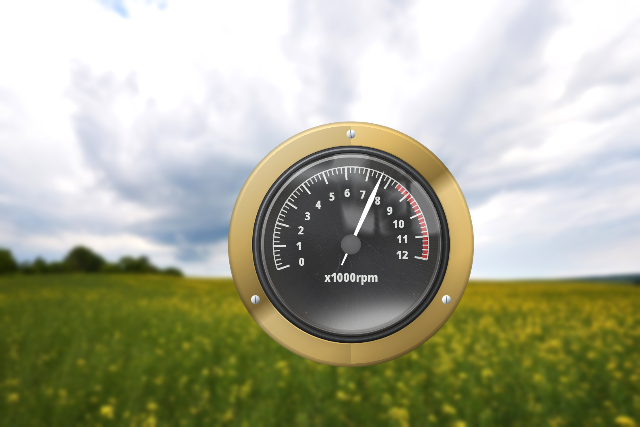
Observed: 7600 rpm
